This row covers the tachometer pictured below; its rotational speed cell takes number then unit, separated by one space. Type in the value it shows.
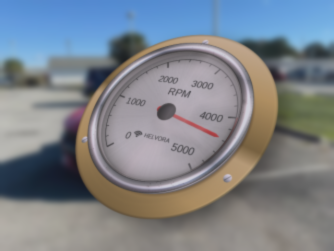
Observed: 4400 rpm
